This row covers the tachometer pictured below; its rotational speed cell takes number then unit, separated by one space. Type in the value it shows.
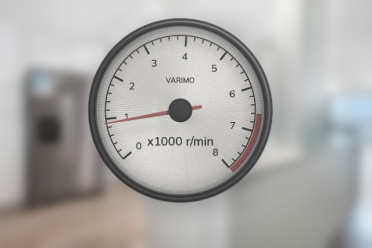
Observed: 900 rpm
